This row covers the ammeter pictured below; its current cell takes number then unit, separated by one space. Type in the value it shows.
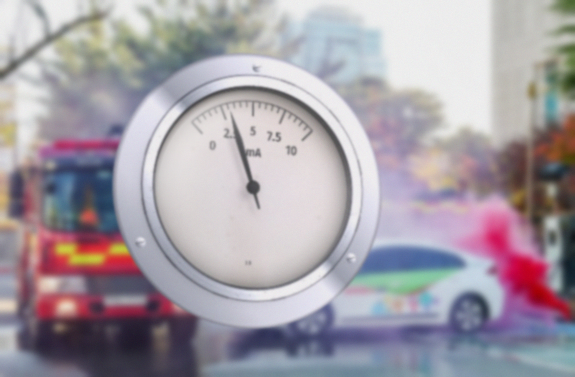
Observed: 3 mA
